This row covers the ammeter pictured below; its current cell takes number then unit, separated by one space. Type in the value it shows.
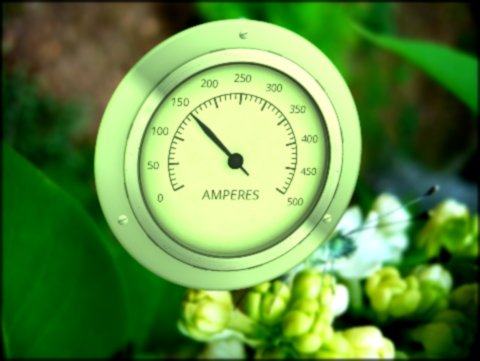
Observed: 150 A
